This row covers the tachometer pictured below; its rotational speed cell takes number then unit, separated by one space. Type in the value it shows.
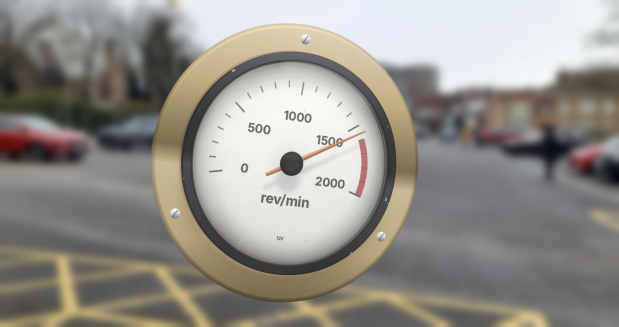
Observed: 1550 rpm
